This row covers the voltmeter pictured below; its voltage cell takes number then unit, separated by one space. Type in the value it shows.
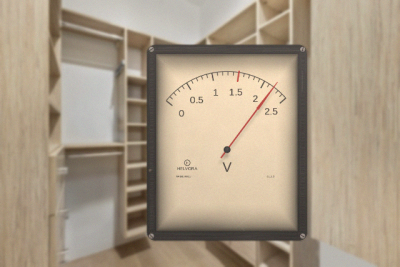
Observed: 2.2 V
